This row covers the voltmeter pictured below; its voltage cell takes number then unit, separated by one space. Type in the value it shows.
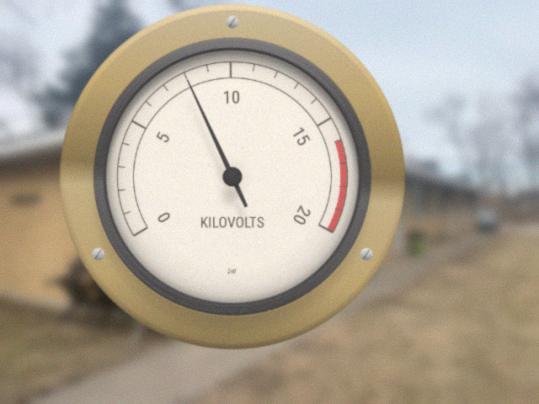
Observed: 8 kV
